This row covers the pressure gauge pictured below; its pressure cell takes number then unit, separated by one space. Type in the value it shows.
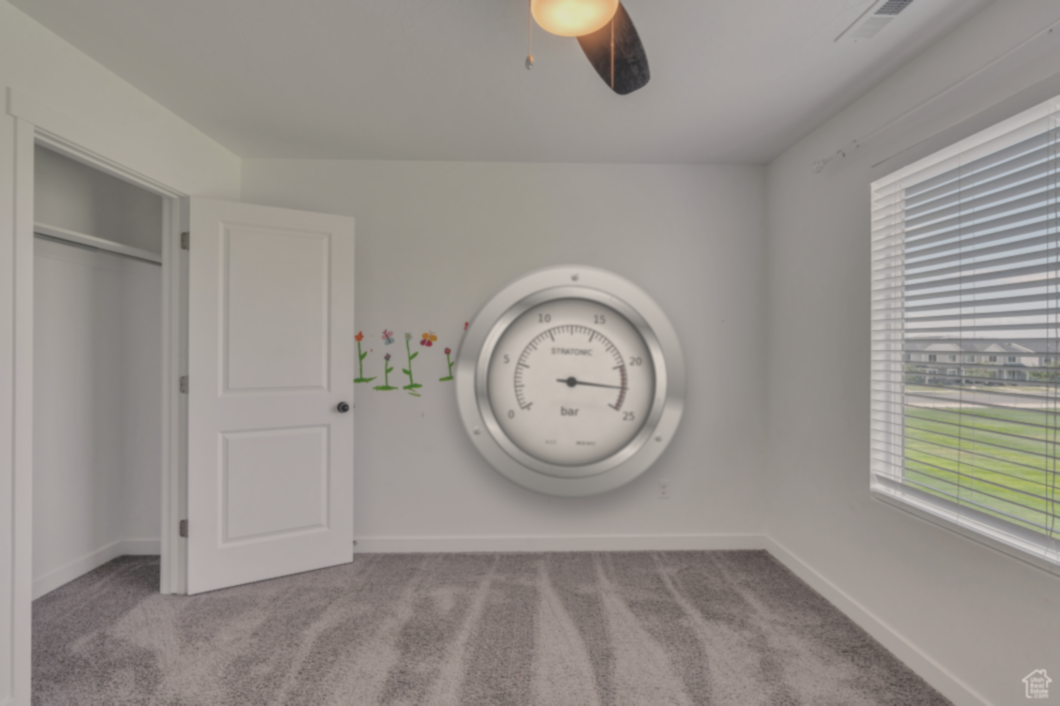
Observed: 22.5 bar
